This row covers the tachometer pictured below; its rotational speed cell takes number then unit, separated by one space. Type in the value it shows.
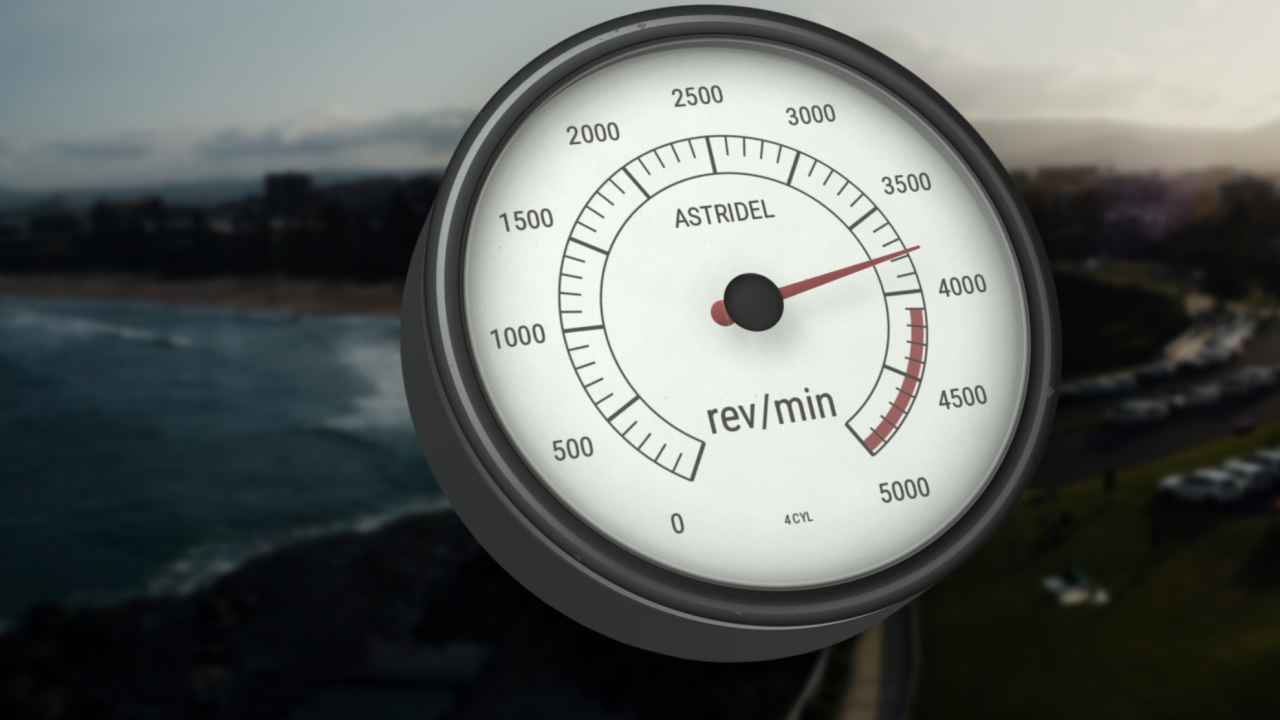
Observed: 3800 rpm
